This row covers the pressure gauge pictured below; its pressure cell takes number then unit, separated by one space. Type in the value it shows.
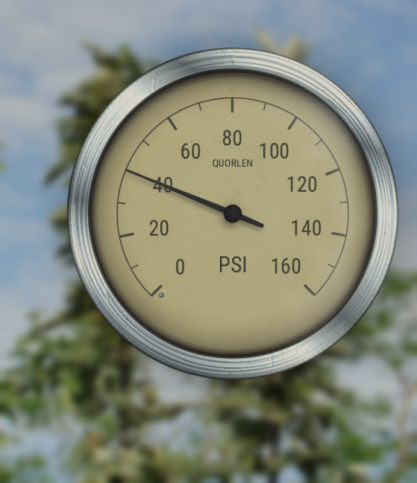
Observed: 40 psi
